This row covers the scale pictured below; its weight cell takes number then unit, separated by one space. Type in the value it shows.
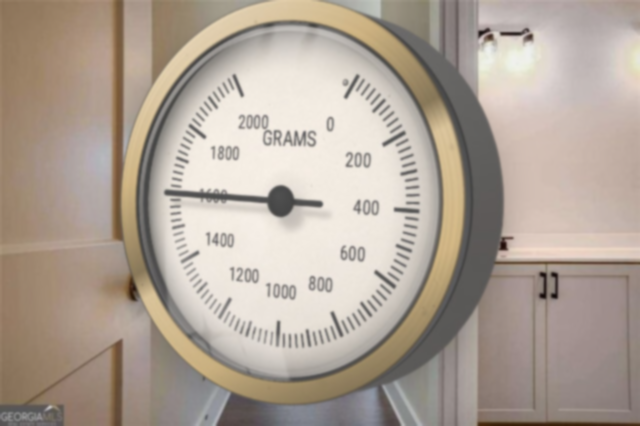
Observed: 1600 g
